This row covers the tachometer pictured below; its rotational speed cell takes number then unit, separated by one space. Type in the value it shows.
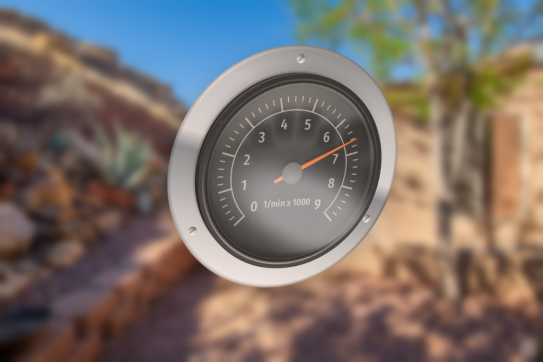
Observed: 6600 rpm
